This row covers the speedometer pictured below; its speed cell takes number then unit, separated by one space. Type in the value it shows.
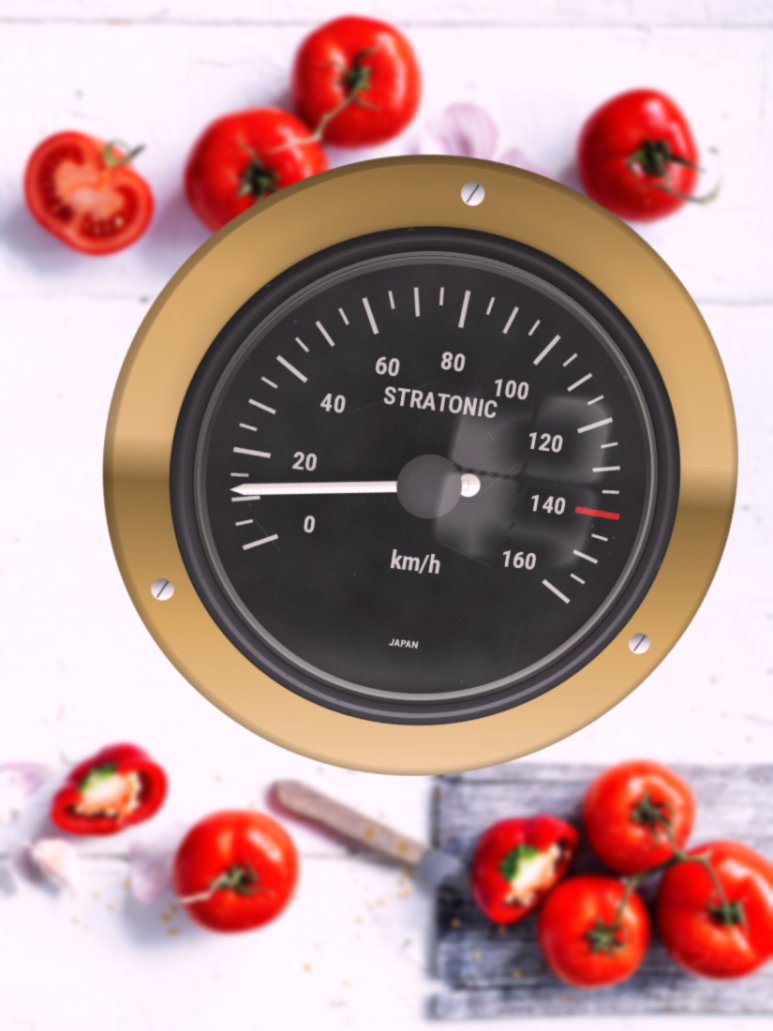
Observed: 12.5 km/h
